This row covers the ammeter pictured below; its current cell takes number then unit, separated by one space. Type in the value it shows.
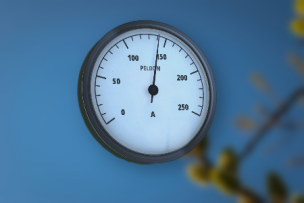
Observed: 140 A
